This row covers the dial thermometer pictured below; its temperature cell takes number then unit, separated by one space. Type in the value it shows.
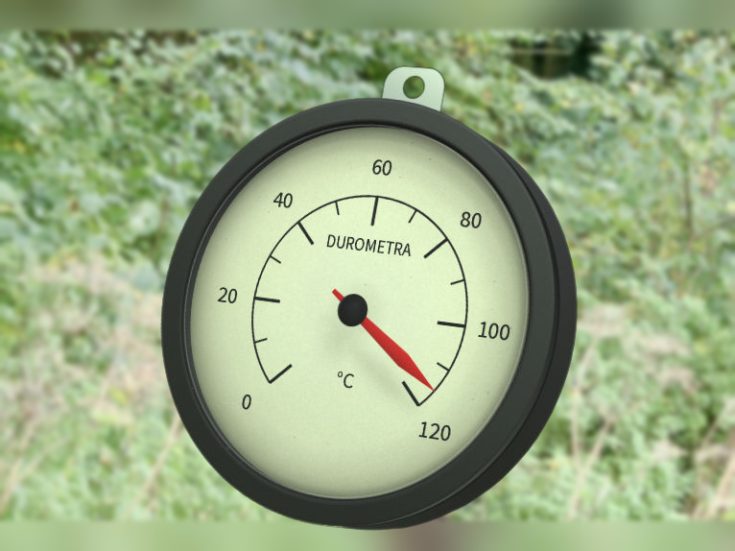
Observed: 115 °C
